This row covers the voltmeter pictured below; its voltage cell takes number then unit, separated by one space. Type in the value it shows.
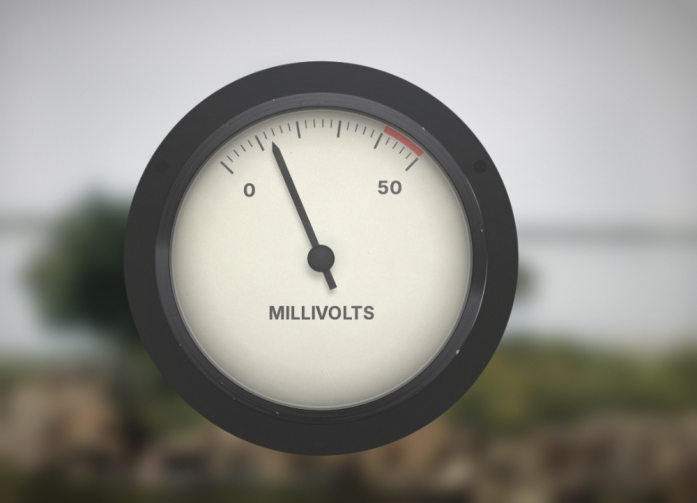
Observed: 13 mV
